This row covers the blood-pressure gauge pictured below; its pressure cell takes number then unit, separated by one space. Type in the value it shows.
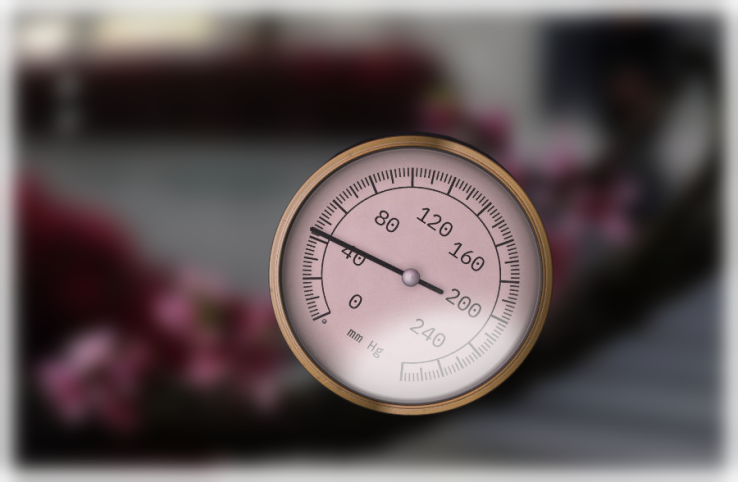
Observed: 44 mmHg
